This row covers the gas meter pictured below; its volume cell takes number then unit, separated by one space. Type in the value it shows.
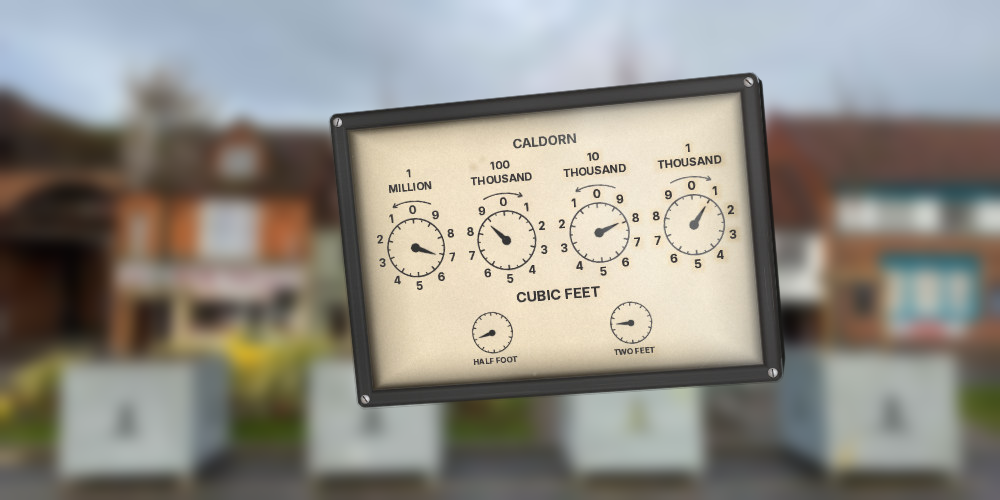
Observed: 688100 ft³
